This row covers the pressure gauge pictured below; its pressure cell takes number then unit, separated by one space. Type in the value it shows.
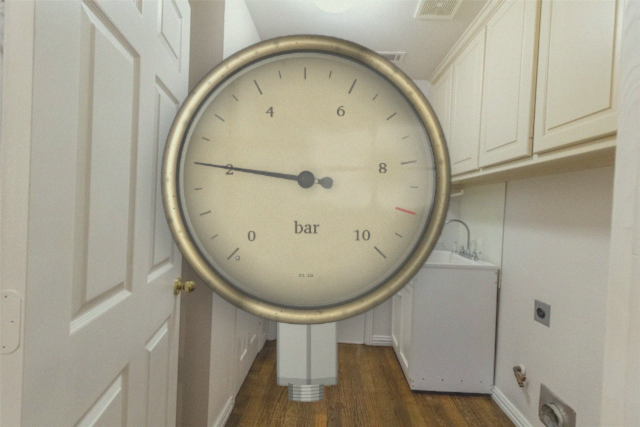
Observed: 2 bar
